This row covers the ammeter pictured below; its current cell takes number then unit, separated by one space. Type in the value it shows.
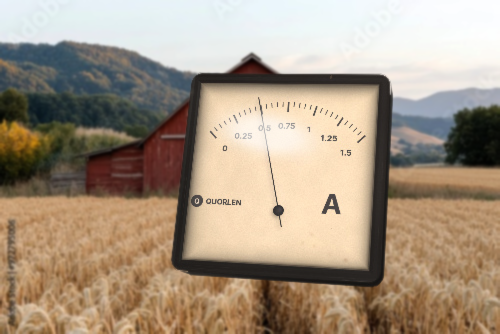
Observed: 0.5 A
